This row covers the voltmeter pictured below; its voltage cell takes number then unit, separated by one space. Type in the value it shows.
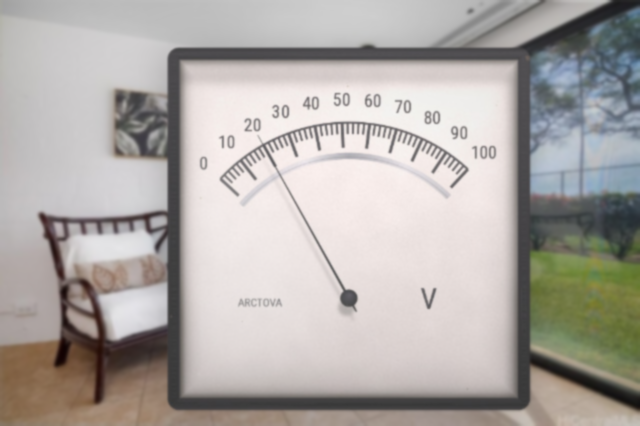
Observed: 20 V
